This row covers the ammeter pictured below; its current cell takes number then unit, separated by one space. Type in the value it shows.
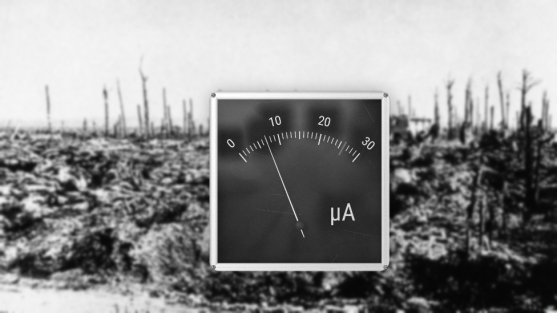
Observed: 7 µA
